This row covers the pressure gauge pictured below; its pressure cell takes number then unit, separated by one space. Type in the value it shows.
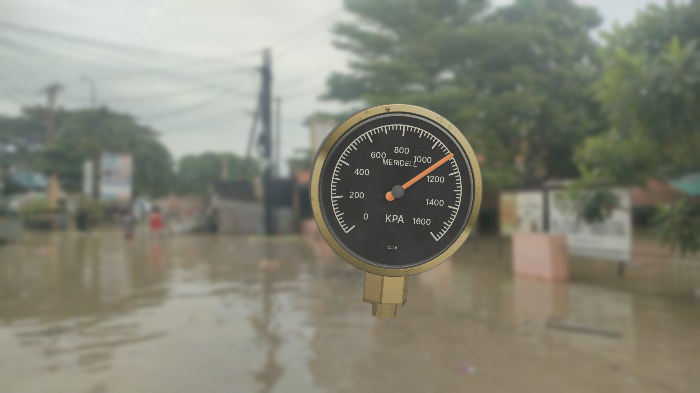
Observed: 1100 kPa
